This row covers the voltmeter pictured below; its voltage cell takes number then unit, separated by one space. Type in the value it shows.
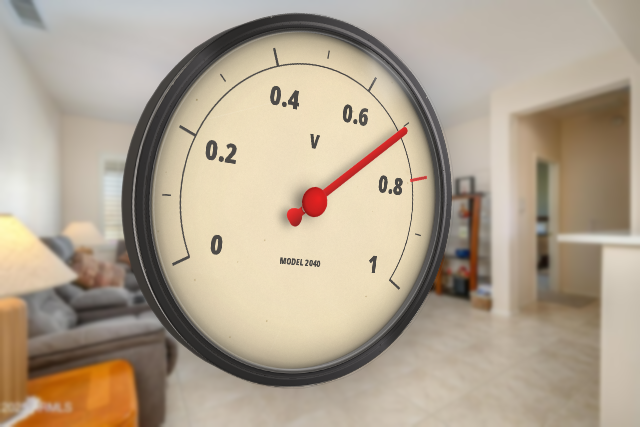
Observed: 0.7 V
